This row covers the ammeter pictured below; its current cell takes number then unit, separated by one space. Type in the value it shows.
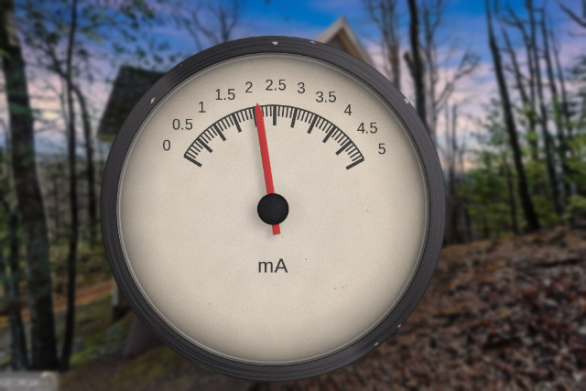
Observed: 2.1 mA
